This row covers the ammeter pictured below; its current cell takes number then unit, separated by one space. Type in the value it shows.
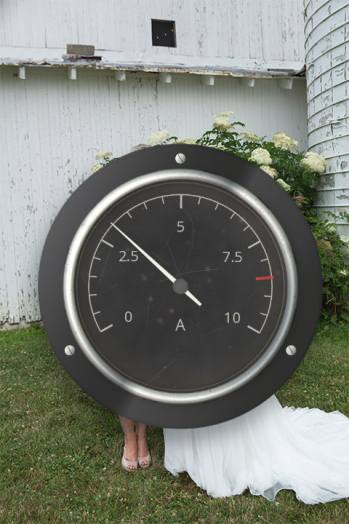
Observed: 3 A
